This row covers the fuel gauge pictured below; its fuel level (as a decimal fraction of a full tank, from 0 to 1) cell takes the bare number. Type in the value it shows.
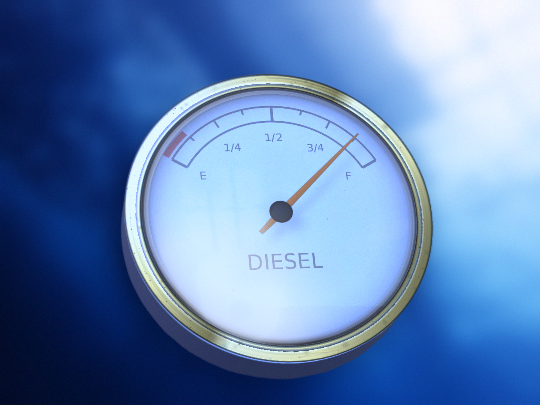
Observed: 0.875
